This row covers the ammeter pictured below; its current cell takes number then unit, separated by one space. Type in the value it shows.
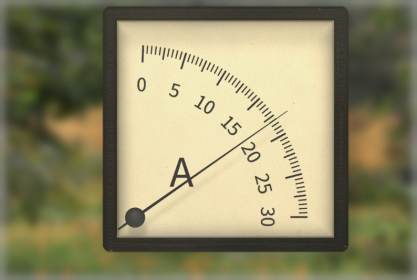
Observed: 18 A
